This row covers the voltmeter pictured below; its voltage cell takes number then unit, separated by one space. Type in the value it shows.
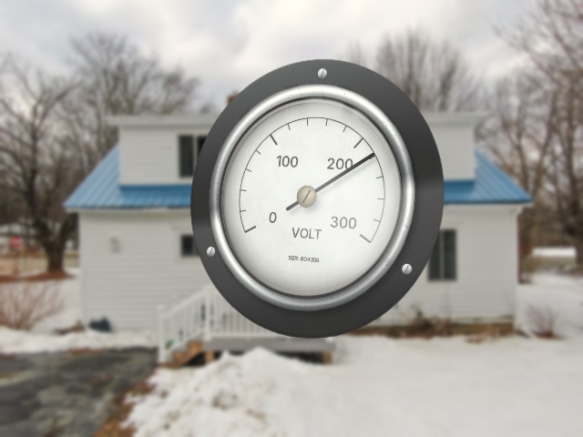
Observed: 220 V
